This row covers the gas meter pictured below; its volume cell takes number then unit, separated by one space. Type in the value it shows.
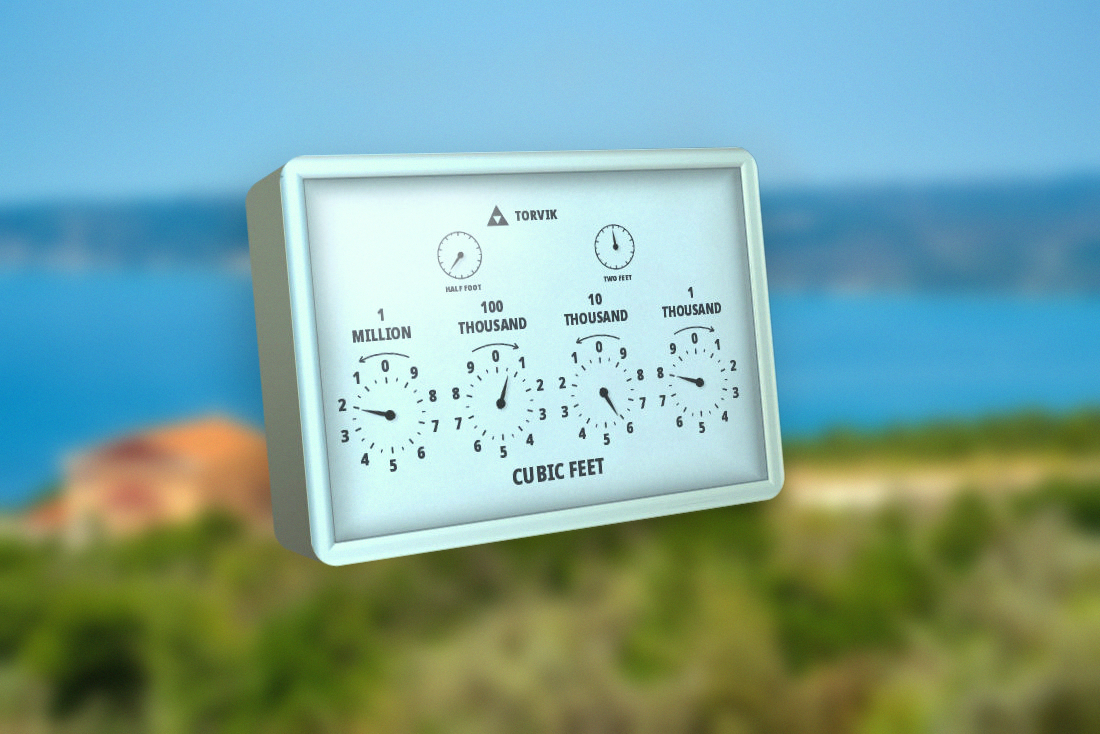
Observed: 205800 ft³
